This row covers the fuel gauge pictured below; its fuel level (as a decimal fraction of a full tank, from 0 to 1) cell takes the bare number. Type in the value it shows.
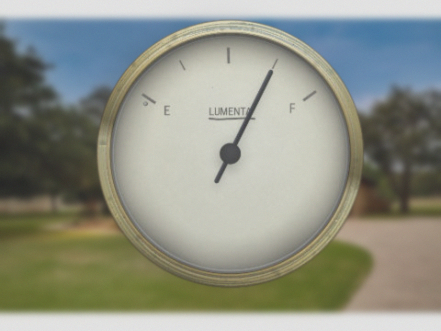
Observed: 0.75
